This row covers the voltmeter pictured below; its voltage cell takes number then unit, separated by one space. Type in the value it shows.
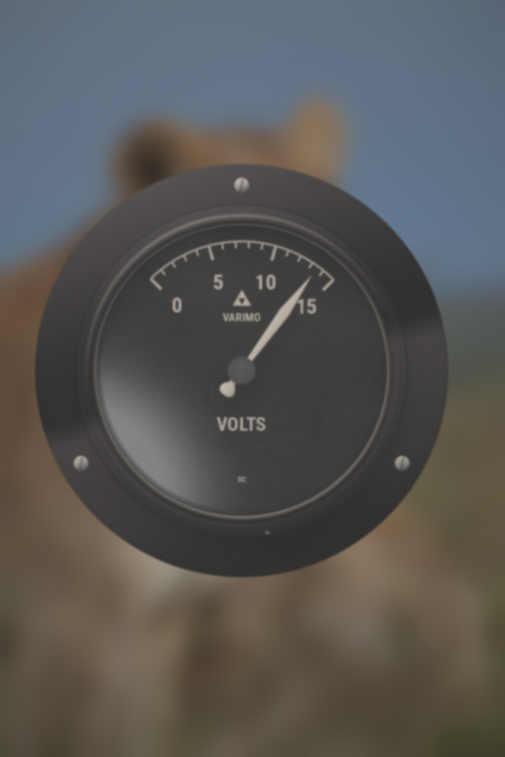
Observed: 13.5 V
